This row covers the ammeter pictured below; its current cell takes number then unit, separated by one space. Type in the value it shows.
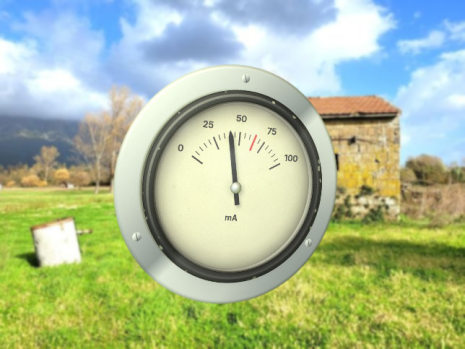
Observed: 40 mA
